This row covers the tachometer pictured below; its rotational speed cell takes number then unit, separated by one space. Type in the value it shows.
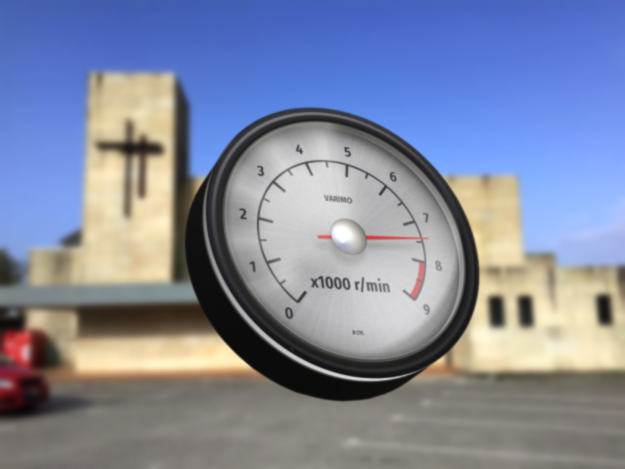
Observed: 7500 rpm
